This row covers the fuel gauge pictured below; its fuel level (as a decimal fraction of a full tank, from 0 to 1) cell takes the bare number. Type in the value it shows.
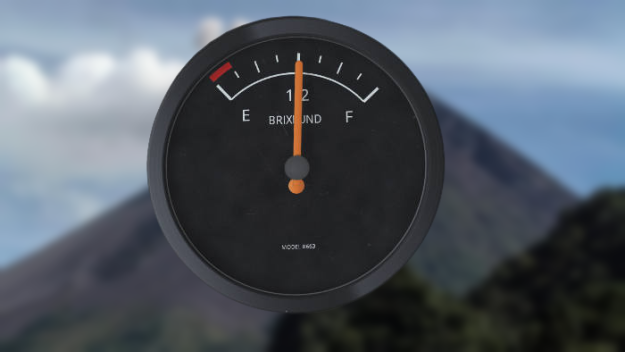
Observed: 0.5
